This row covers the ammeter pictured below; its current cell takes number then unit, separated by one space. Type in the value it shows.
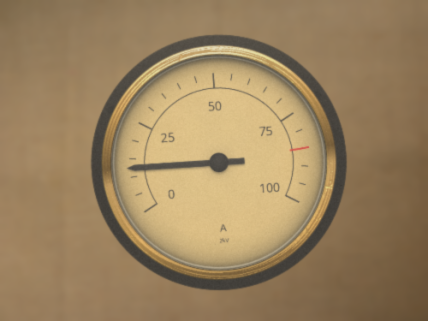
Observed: 12.5 A
